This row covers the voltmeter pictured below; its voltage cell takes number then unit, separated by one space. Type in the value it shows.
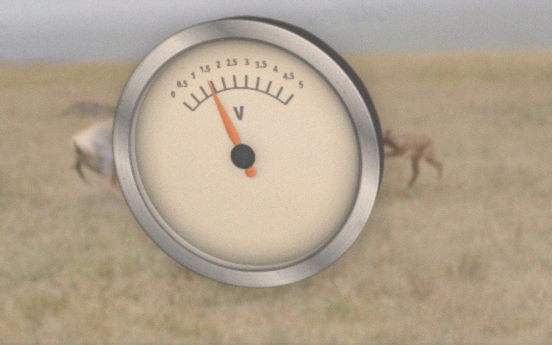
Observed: 1.5 V
